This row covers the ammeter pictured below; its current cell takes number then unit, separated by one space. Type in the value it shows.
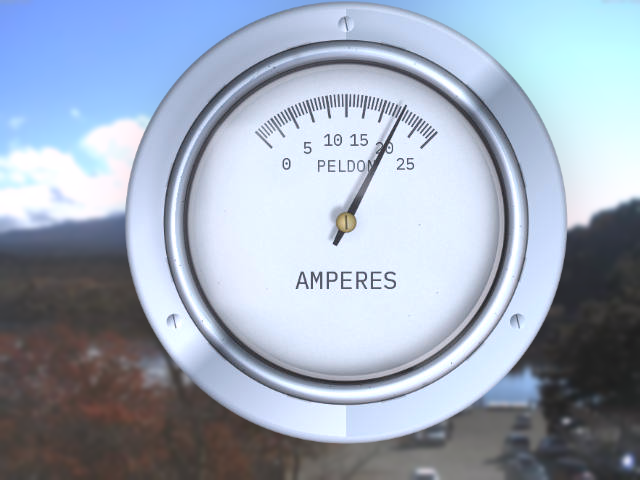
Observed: 20 A
